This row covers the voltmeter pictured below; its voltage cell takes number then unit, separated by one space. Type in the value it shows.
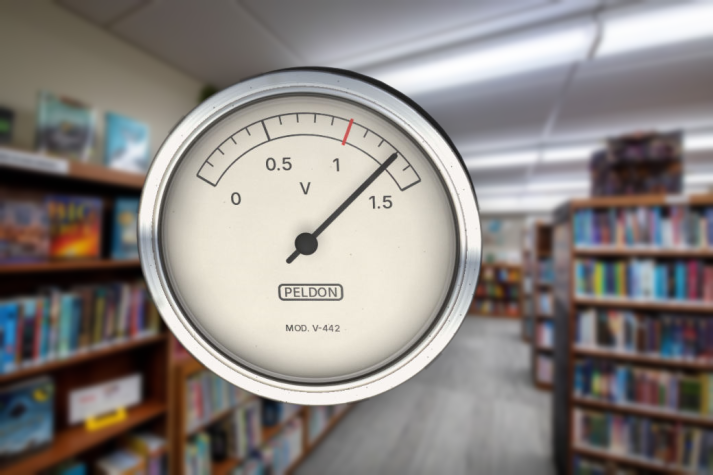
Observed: 1.3 V
